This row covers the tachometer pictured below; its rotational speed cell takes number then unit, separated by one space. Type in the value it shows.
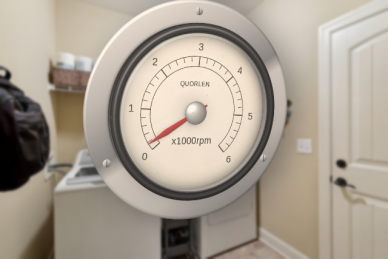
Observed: 200 rpm
